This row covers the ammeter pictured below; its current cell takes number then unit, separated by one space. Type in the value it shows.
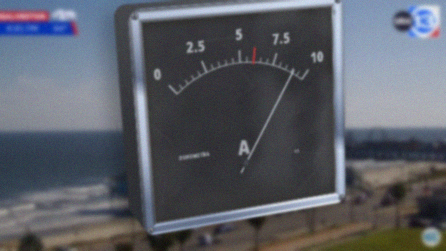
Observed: 9 A
